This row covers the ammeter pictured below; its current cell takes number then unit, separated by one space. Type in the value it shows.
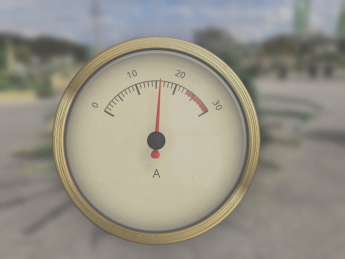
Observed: 16 A
